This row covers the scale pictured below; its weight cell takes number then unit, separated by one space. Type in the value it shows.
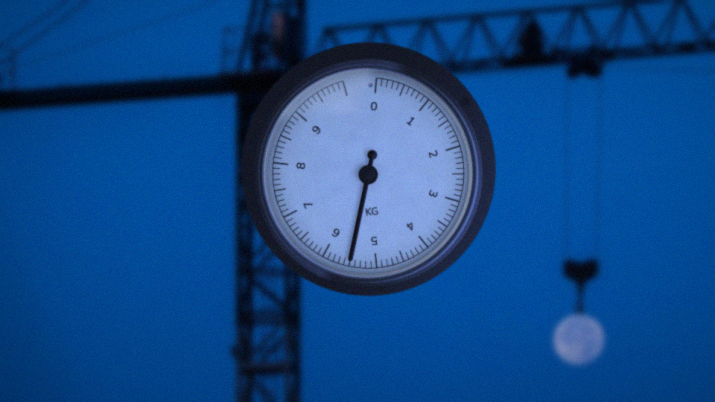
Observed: 5.5 kg
